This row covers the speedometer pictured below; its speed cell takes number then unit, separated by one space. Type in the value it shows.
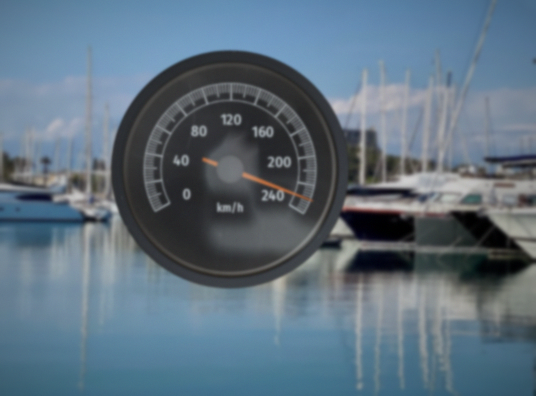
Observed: 230 km/h
